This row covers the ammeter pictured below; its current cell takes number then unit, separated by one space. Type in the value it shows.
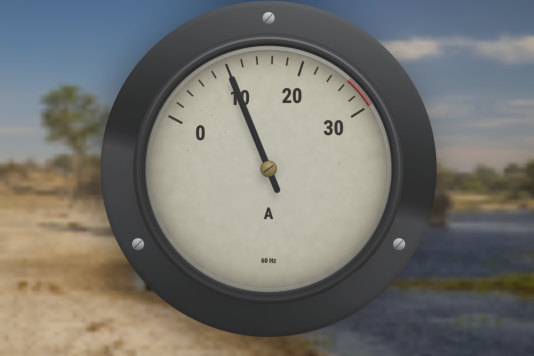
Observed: 10 A
